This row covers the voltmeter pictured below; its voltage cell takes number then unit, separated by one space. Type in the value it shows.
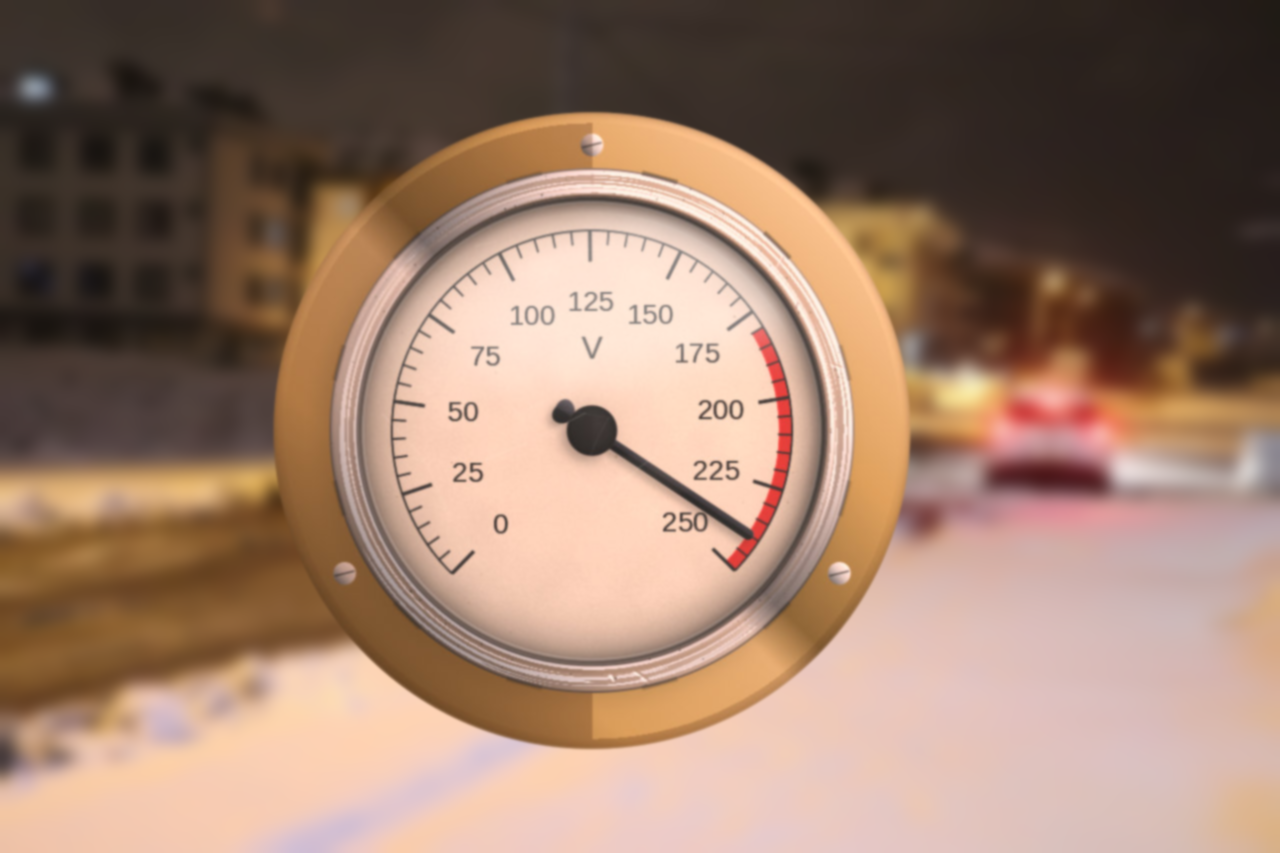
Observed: 240 V
